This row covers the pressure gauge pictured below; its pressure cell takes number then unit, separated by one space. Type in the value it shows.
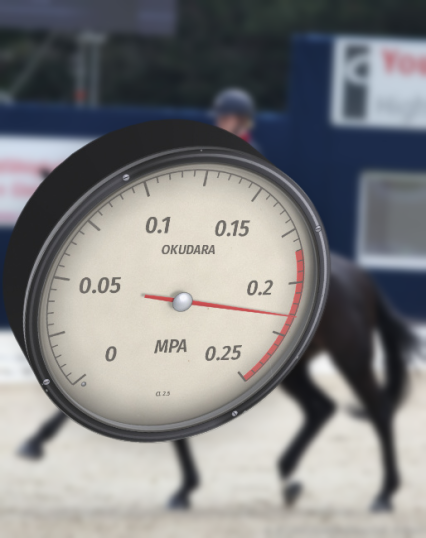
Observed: 0.215 MPa
